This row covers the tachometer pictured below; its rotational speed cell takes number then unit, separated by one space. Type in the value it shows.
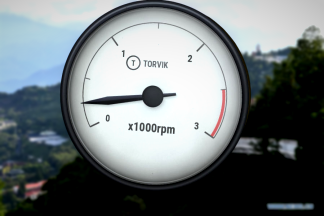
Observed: 250 rpm
